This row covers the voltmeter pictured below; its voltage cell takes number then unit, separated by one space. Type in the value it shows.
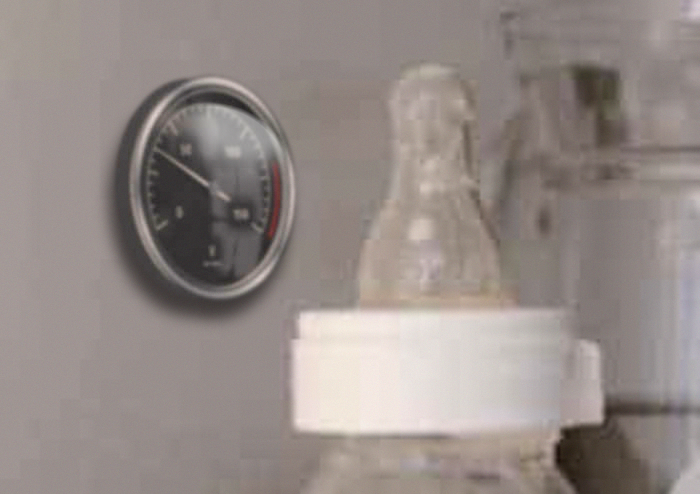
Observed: 35 V
